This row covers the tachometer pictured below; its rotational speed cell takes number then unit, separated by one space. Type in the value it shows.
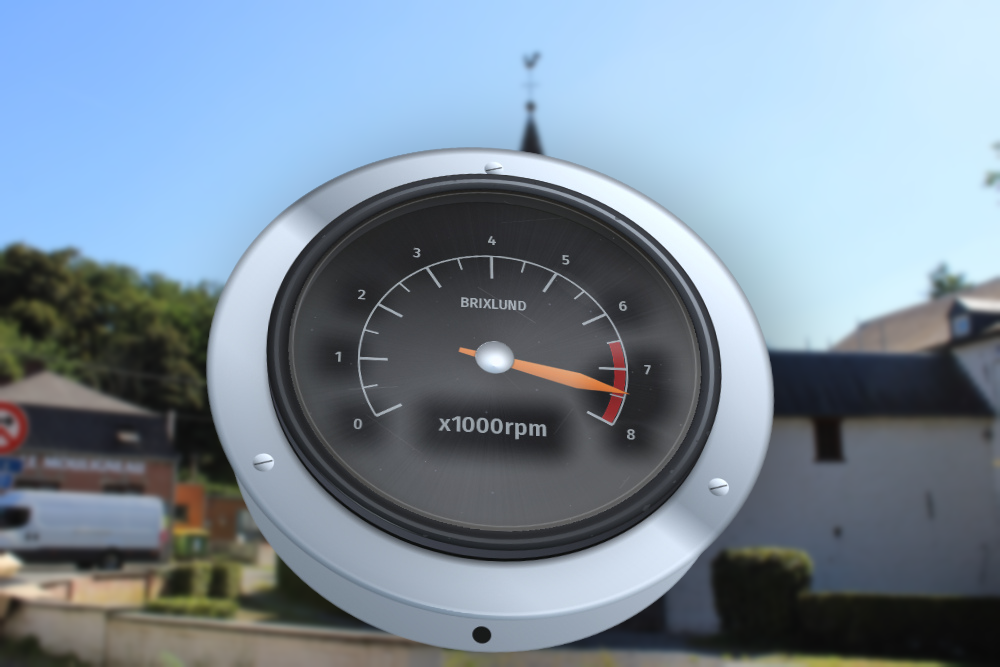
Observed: 7500 rpm
